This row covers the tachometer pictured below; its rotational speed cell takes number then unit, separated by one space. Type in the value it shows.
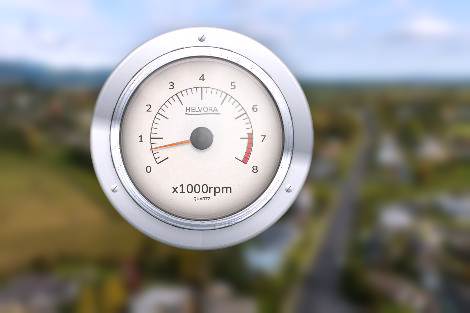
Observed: 600 rpm
